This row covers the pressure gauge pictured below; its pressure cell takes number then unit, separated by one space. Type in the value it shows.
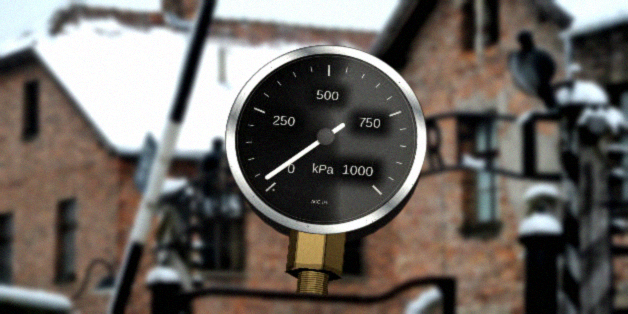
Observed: 25 kPa
